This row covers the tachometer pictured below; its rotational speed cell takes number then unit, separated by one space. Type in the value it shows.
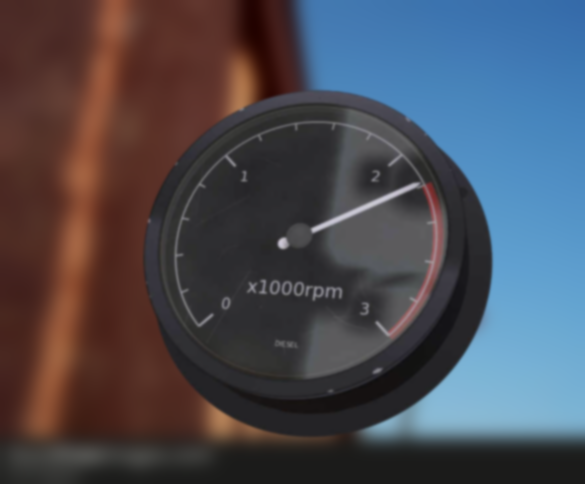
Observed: 2200 rpm
